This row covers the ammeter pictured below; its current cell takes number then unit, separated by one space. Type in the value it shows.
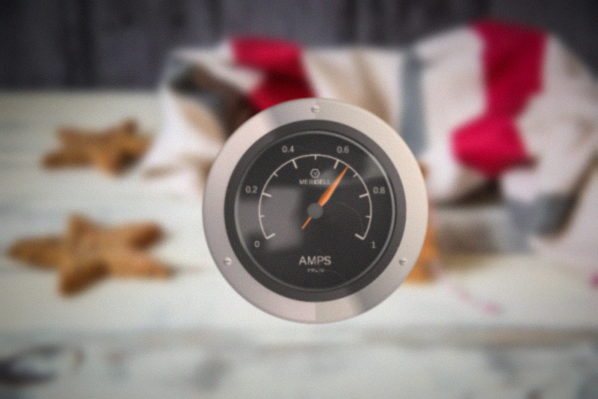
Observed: 0.65 A
